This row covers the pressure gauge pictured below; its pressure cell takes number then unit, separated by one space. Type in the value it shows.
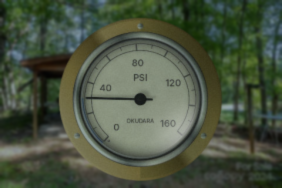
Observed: 30 psi
